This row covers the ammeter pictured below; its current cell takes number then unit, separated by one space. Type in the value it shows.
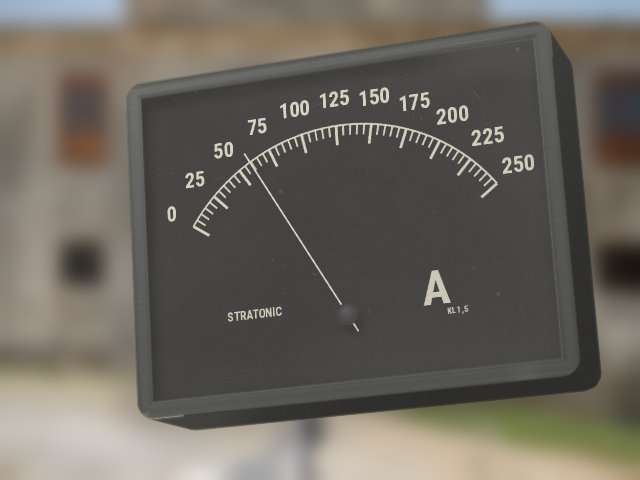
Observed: 60 A
